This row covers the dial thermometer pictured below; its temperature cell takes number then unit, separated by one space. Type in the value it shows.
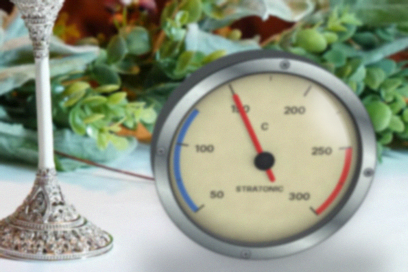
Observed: 150 °C
